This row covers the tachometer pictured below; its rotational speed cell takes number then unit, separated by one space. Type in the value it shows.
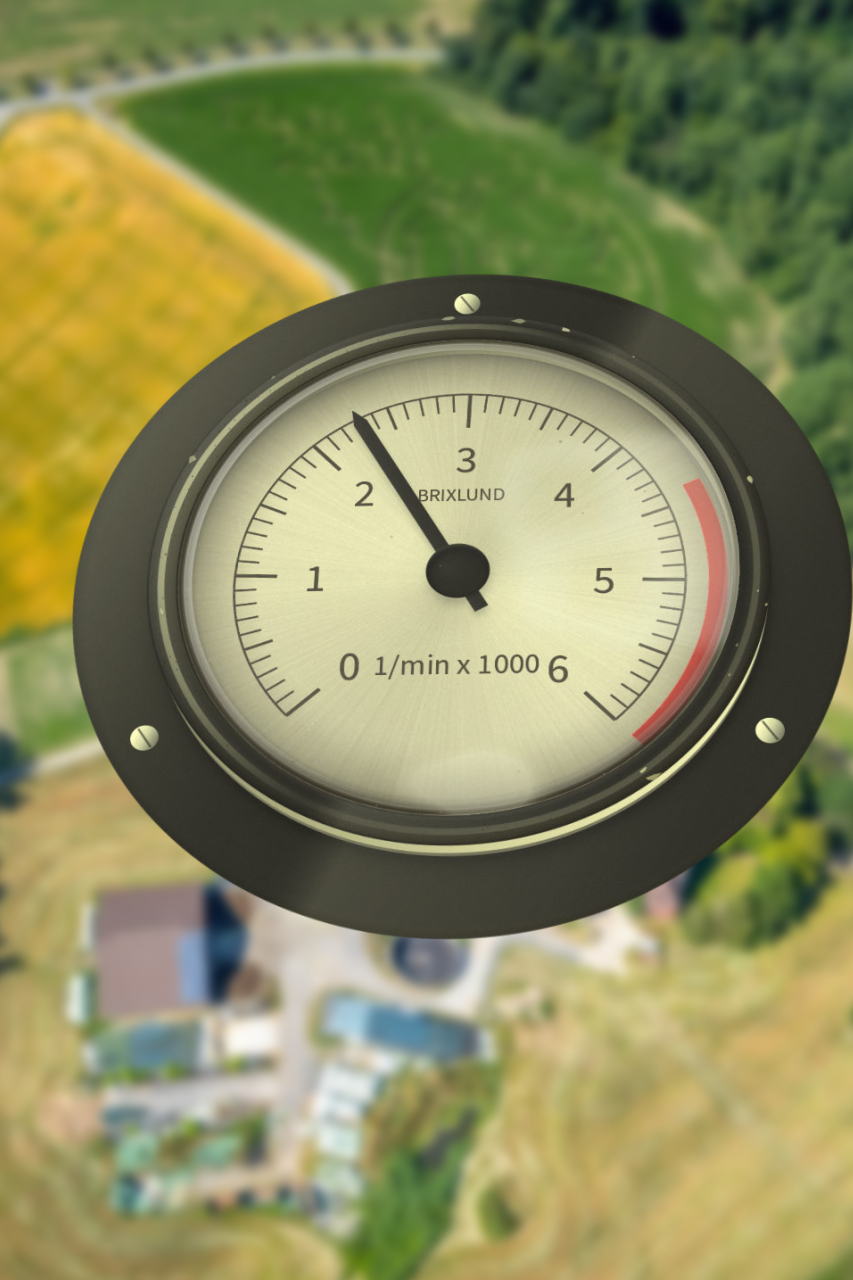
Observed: 2300 rpm
